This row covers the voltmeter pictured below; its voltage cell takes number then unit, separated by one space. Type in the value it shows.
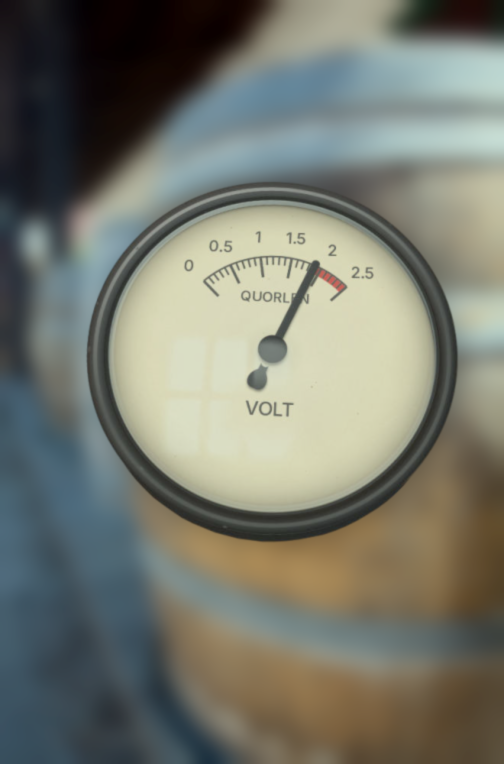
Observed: 1.9 V
